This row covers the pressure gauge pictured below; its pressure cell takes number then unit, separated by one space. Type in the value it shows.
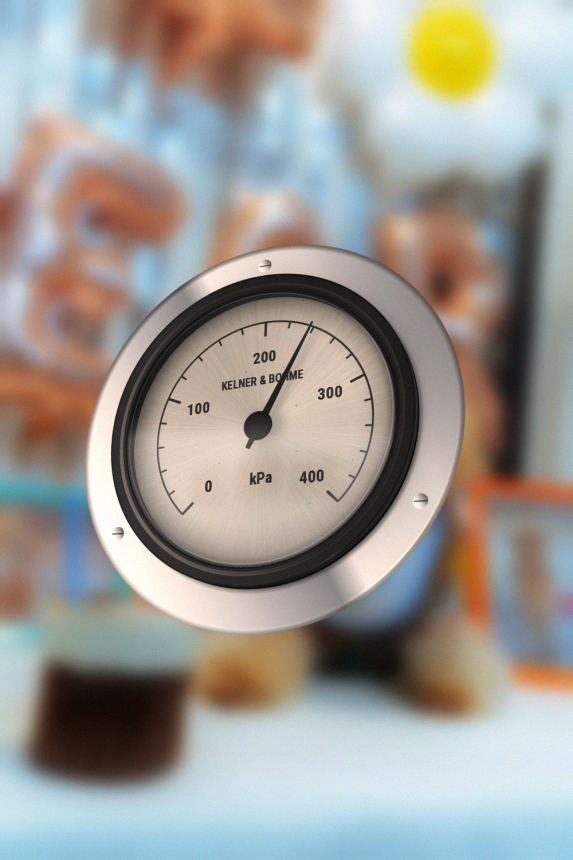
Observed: 240 kPa
